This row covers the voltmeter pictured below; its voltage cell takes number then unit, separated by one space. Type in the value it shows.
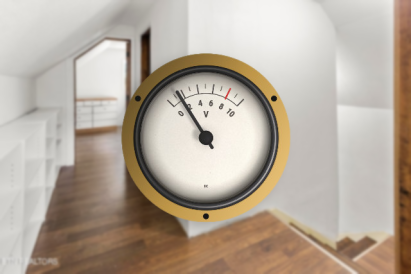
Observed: 1.5 V
